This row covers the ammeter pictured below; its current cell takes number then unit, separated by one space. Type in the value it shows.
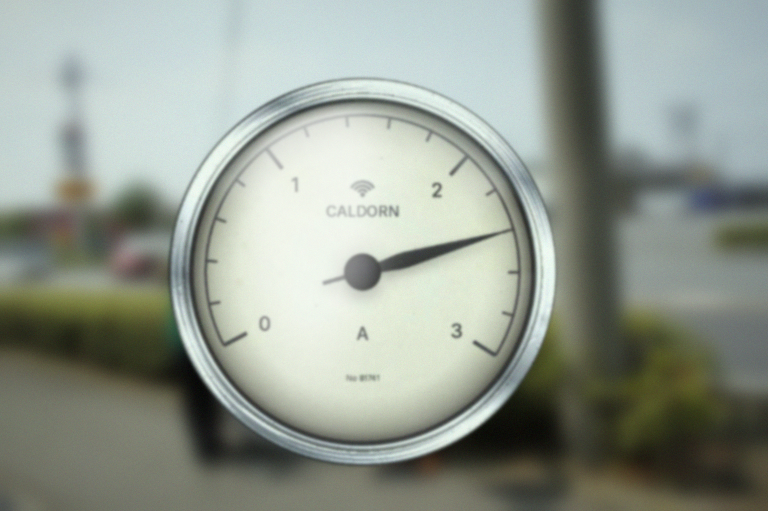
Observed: 2.4 A
